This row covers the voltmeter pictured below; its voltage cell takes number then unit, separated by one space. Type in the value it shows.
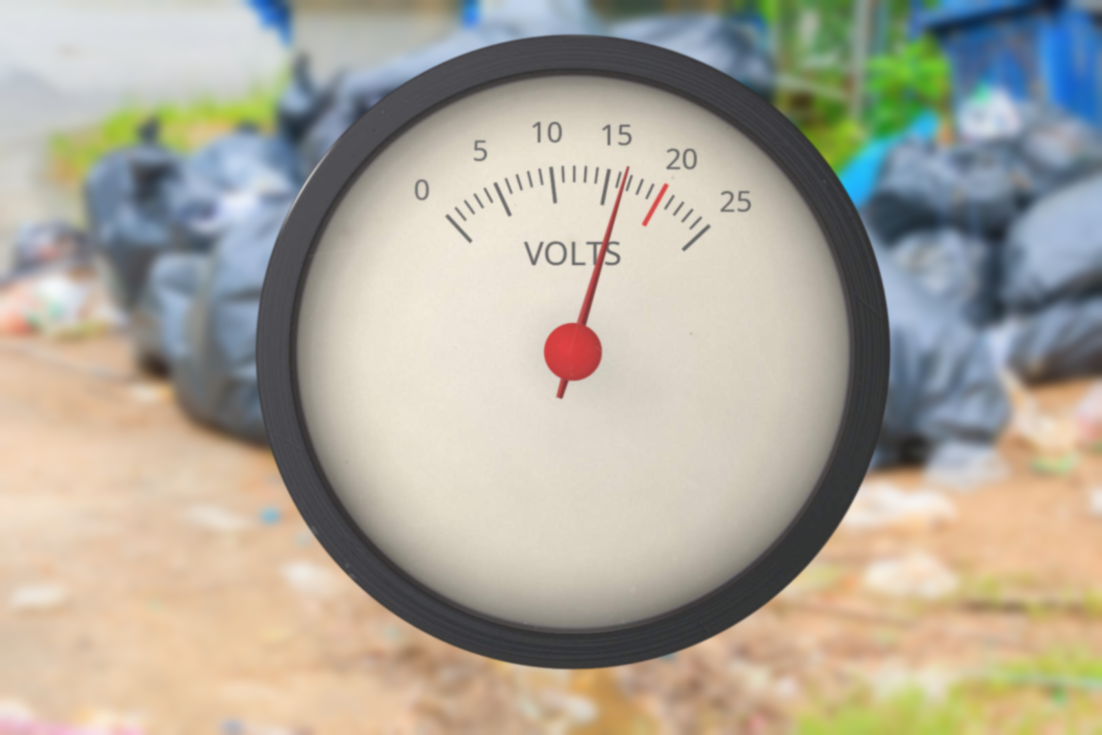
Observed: 16.5 V
